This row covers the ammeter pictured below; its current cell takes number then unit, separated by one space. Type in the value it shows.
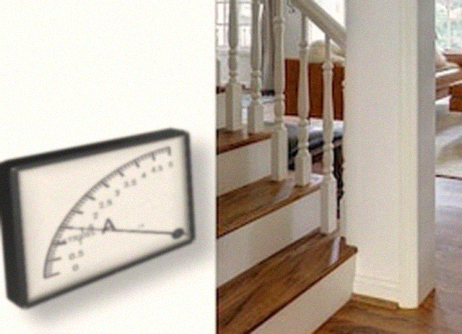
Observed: 1.5 A
